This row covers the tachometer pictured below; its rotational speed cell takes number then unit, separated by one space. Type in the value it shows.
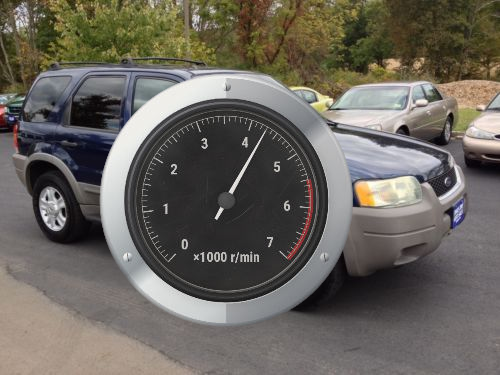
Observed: 4300 rpm
